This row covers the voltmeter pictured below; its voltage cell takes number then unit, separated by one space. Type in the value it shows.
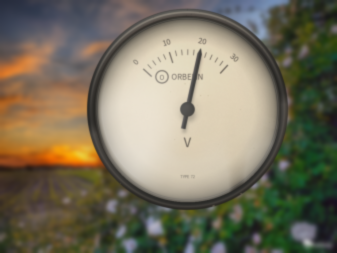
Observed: 20 V
